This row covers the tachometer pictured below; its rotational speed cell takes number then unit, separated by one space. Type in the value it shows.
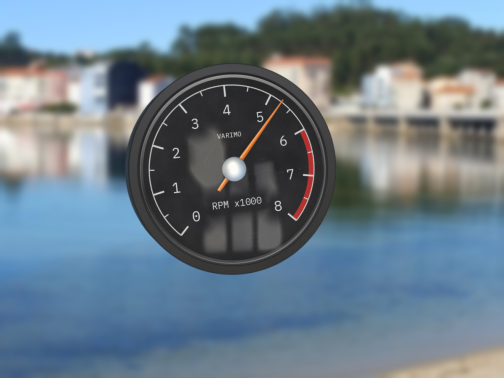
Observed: 5250 rpm
